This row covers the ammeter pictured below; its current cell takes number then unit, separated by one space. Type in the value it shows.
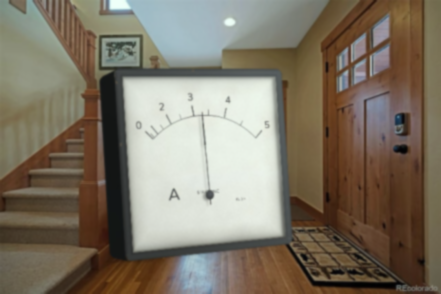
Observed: 3.25 A
